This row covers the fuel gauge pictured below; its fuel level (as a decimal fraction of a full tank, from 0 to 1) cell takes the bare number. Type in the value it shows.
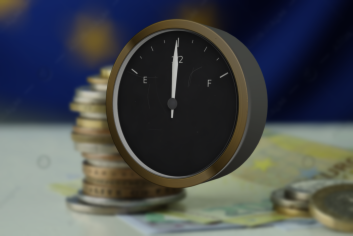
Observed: 0.5
